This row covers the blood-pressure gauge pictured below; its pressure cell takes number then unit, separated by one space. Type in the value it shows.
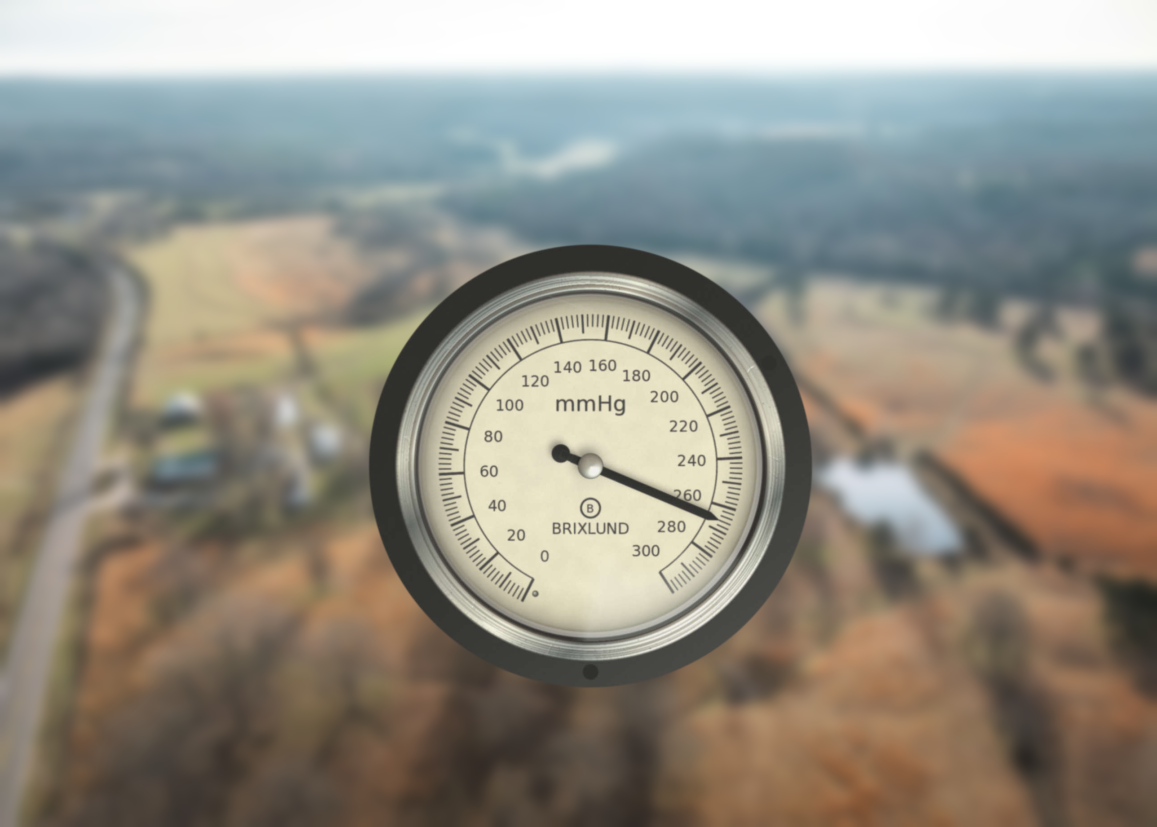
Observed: 266 mmHg
